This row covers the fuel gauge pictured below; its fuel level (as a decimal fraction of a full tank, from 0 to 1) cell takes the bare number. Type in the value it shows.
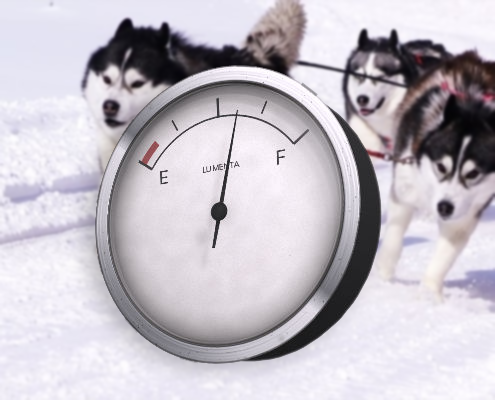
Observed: 0.625
